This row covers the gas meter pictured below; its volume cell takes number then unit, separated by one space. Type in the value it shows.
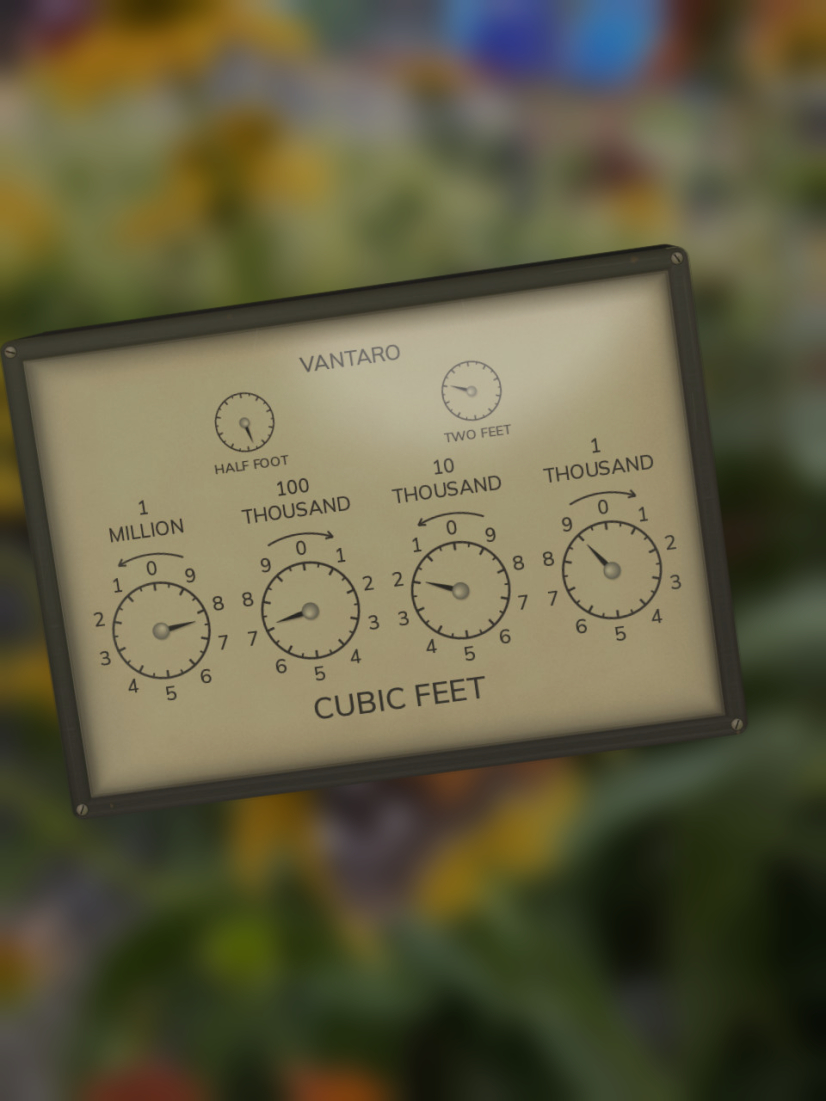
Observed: 771900 ft³
